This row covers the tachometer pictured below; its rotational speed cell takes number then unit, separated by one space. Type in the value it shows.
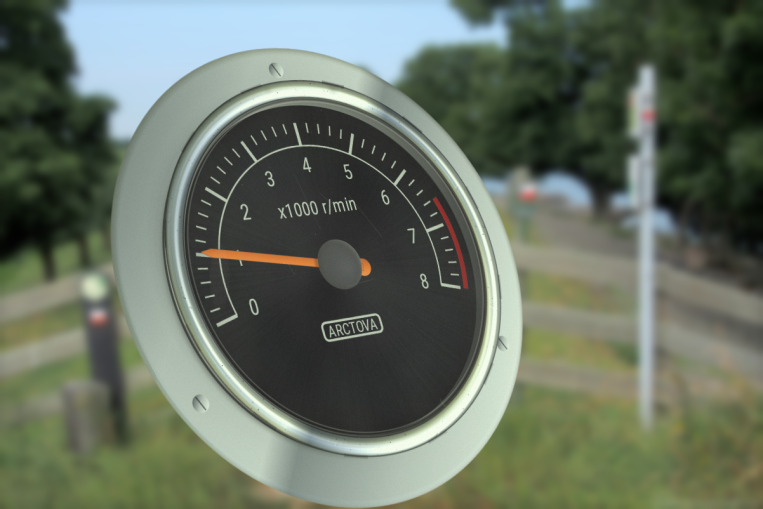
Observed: 1000 rpm
